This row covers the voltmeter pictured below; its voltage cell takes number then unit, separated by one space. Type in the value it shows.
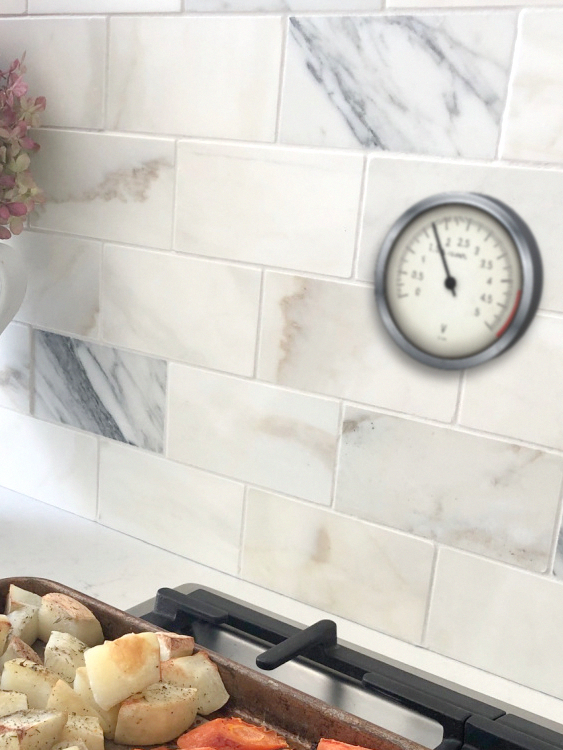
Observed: 1.75 V
